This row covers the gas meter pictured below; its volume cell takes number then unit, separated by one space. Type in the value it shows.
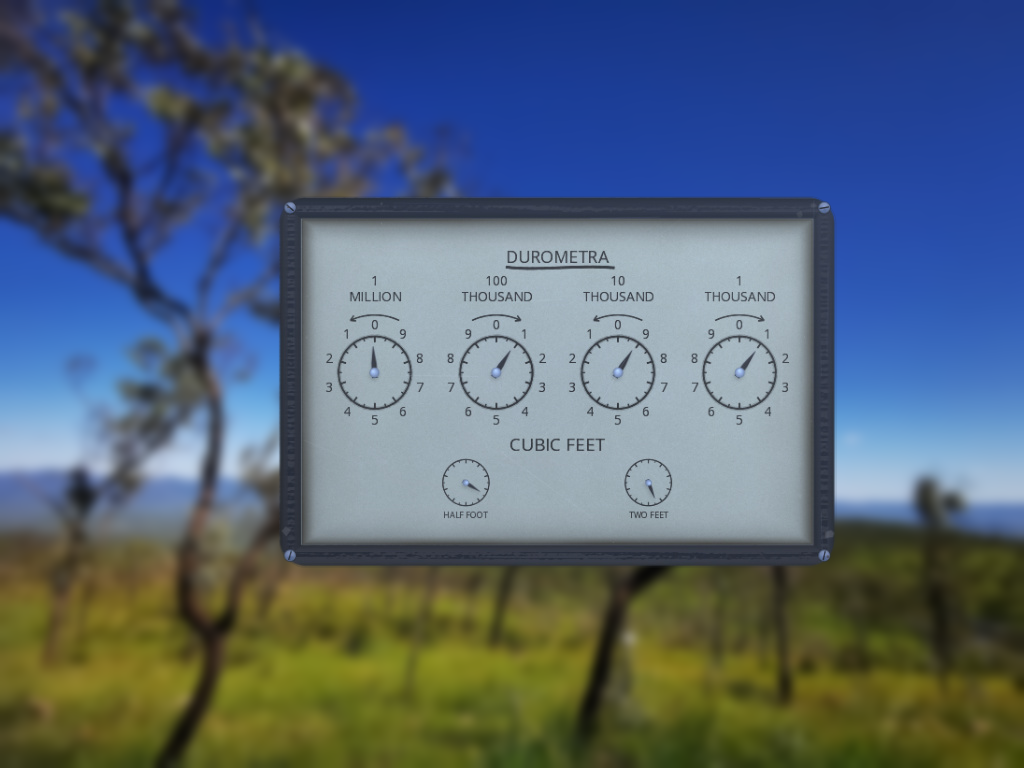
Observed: 9100 ft³
